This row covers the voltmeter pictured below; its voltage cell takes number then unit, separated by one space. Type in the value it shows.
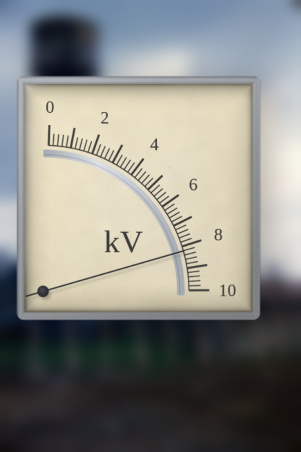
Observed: 8.2 kV
